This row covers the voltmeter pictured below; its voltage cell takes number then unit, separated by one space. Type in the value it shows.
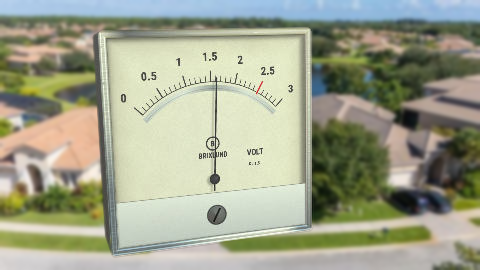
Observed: 1.6 V
